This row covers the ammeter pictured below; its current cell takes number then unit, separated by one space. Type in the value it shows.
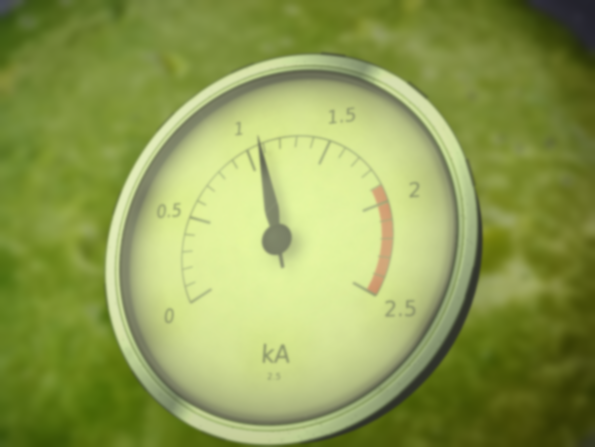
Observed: 1.1 kA
